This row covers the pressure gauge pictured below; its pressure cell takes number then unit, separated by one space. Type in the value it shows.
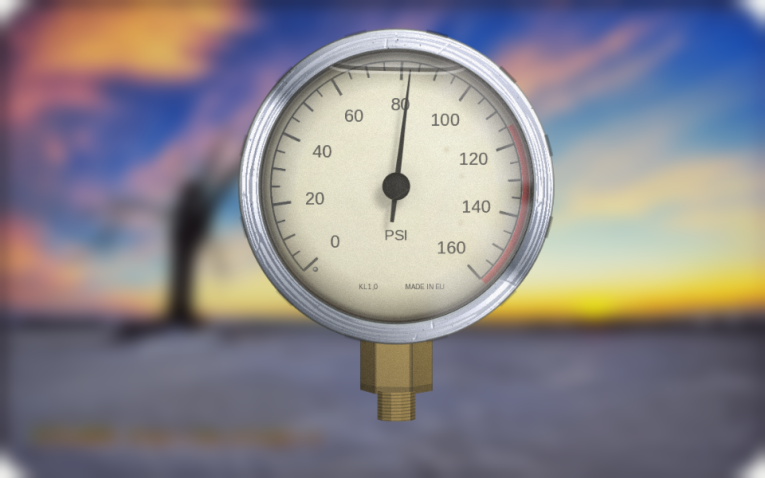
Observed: 82.5 psi
